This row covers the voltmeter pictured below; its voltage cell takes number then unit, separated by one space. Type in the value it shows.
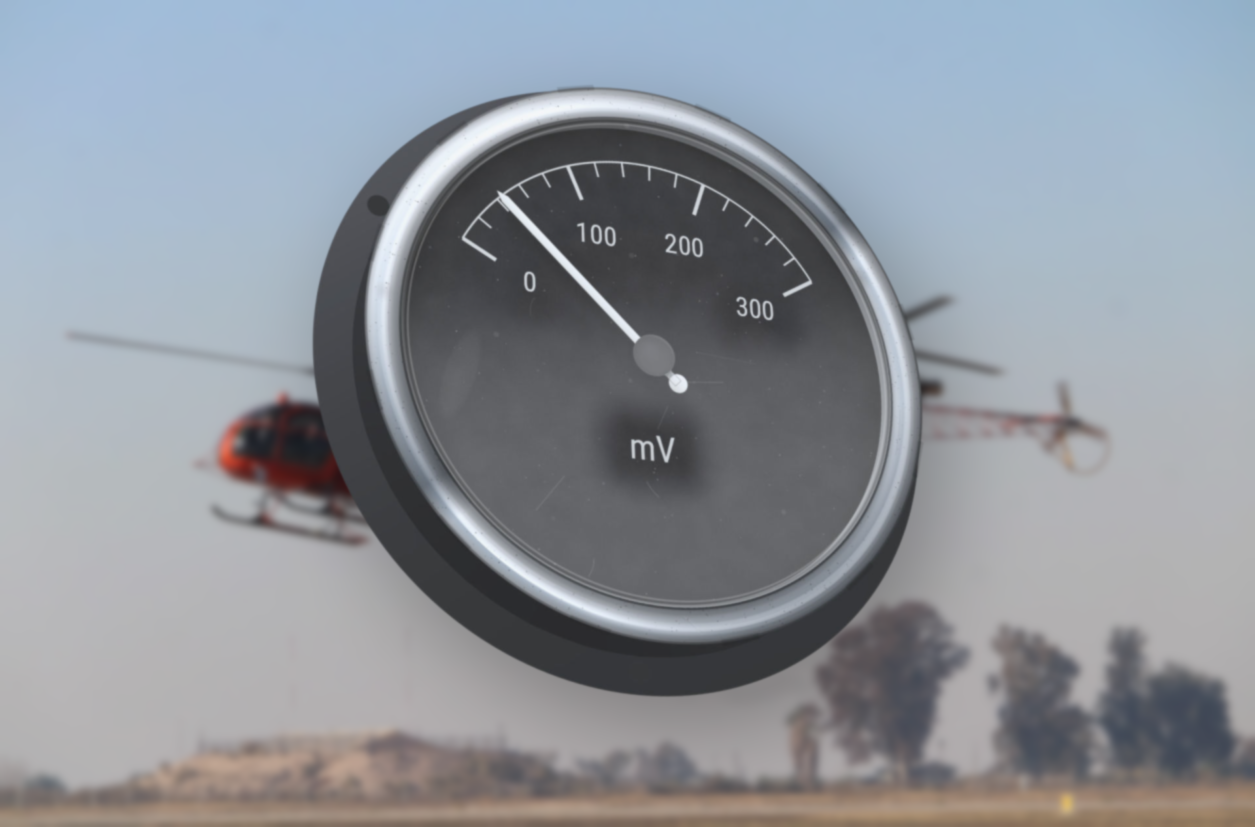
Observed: 40 mV
